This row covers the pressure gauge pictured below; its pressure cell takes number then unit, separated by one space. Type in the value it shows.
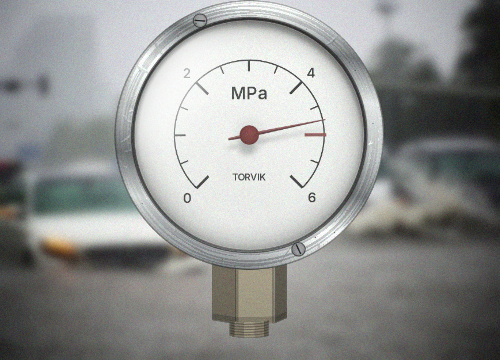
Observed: 4.75 MPa
